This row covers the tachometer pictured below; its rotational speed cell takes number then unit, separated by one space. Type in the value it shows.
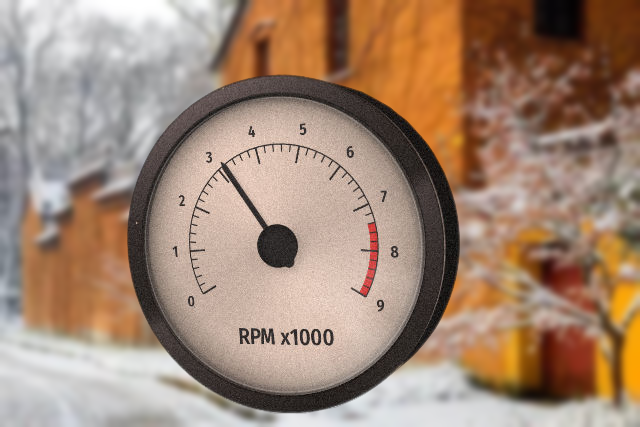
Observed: 3200 rpm
